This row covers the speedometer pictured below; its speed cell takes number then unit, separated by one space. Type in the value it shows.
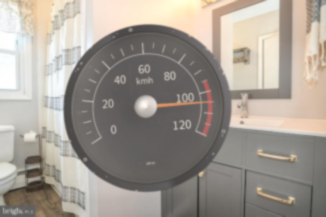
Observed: 105 km/h
